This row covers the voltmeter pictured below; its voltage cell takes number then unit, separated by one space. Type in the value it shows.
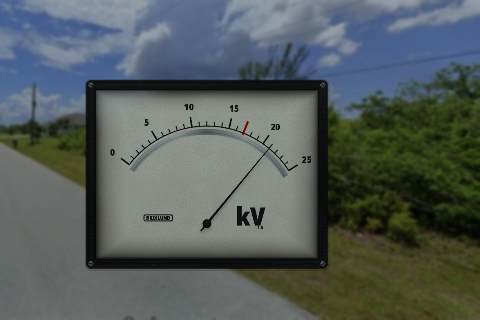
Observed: 21 kV
